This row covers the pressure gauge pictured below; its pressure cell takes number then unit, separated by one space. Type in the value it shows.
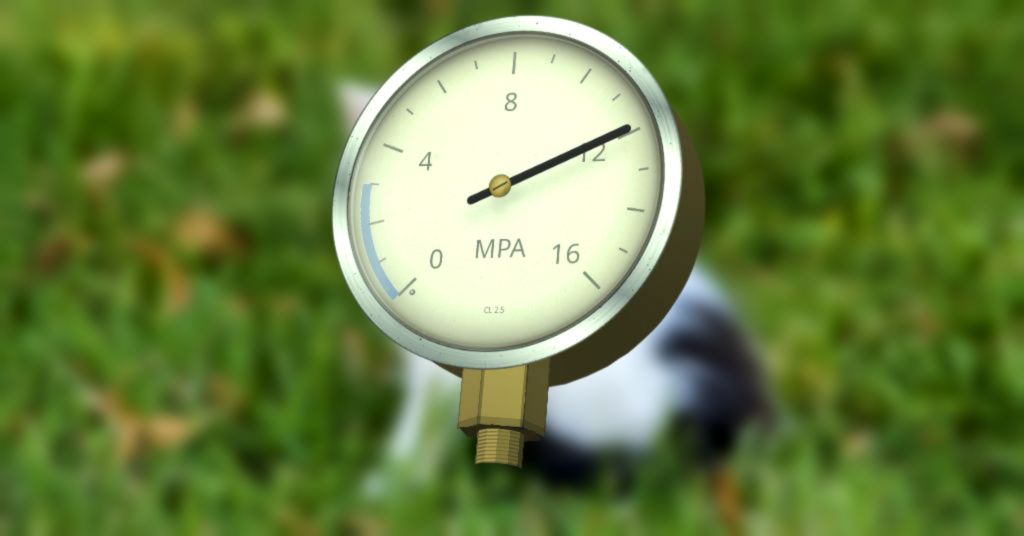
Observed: 12 MPa
